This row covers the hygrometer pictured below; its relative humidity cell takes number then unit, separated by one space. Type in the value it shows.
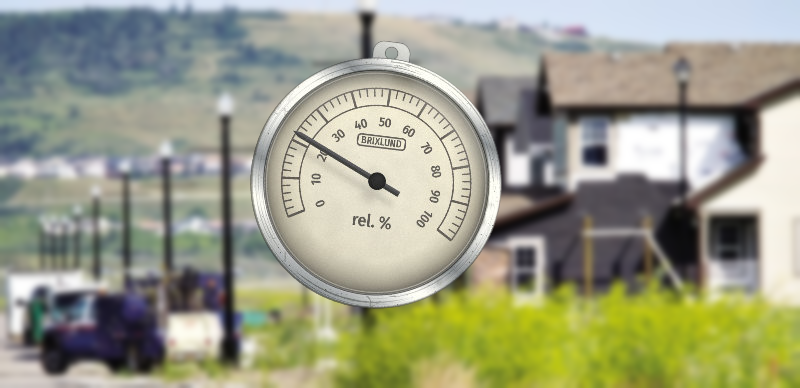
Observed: 22 %
